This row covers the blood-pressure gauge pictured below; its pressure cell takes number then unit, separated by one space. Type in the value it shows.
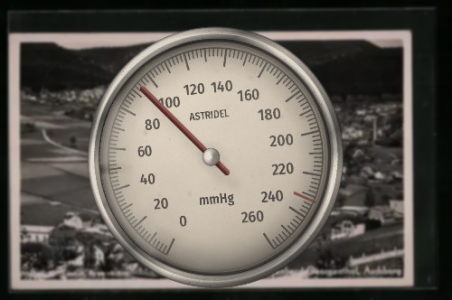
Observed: 94 mmHg
